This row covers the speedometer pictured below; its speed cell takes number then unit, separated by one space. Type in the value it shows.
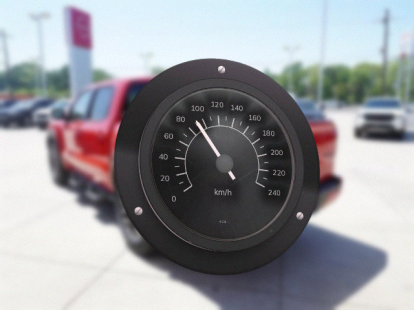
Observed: 90 km/h
